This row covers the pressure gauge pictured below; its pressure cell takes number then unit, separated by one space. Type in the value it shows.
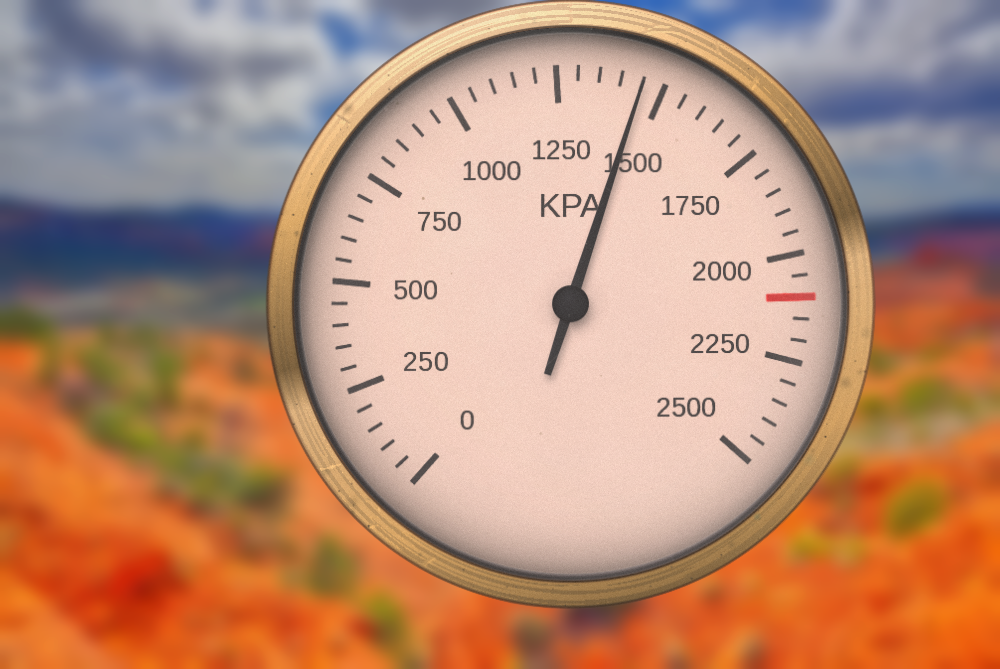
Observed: 1450 kPa
